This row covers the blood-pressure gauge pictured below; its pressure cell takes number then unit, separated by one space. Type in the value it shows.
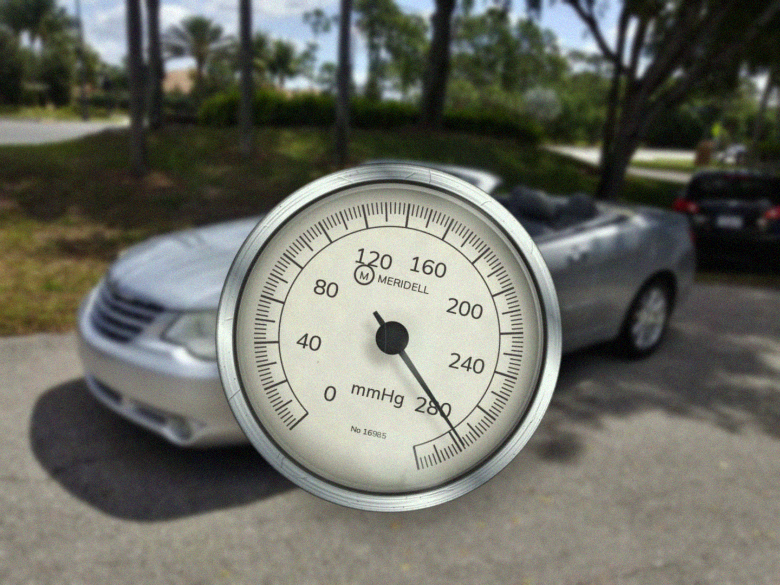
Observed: 278 mmHg
